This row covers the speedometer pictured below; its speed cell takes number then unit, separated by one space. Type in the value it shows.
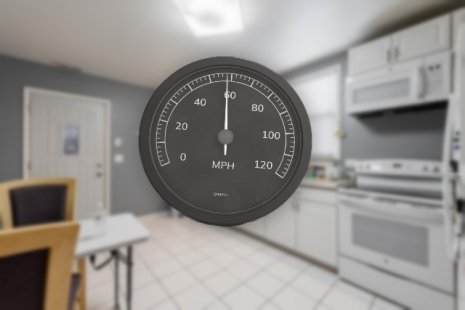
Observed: 58 mph
